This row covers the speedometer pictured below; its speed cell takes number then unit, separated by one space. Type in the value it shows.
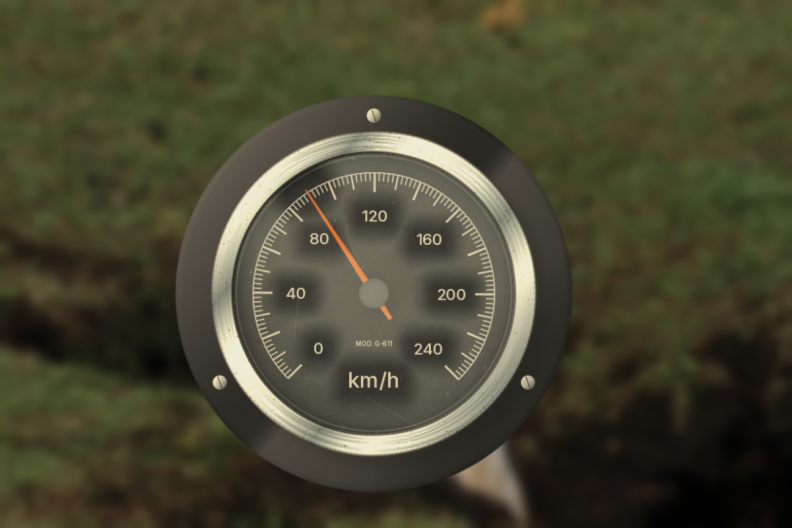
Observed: 90 km/h
